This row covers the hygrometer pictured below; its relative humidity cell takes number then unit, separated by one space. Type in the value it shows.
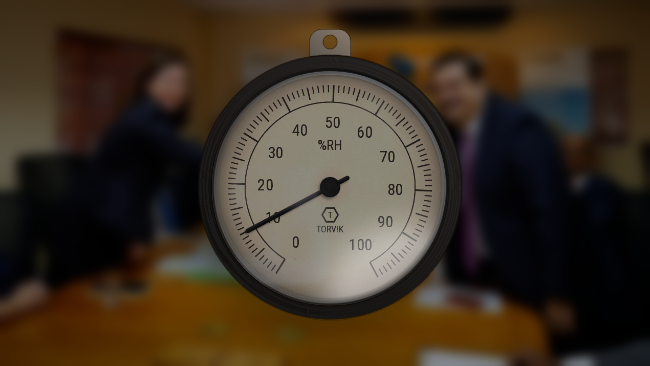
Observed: 10 %
